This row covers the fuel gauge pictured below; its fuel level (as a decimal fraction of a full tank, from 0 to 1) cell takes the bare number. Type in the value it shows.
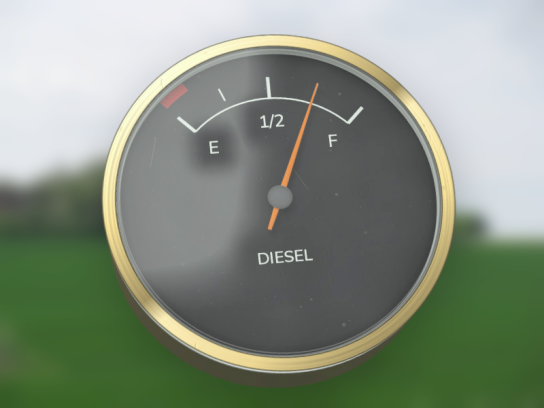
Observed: 0.75
